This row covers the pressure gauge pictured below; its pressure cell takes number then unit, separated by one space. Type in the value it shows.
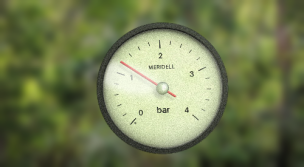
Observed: 1.2 bar
